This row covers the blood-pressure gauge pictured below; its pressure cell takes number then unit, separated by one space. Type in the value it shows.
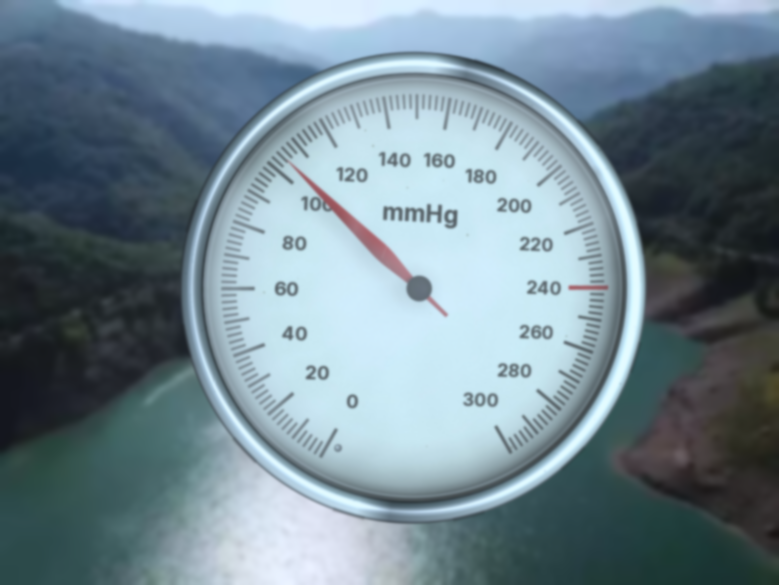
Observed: 104 mmHg
